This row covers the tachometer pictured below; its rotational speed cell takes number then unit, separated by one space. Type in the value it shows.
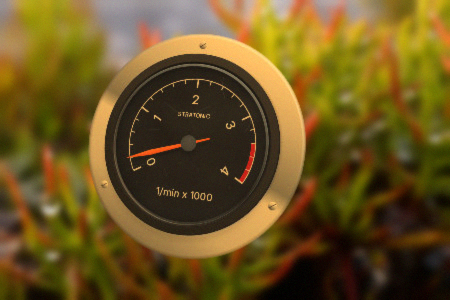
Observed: 200 rpm
